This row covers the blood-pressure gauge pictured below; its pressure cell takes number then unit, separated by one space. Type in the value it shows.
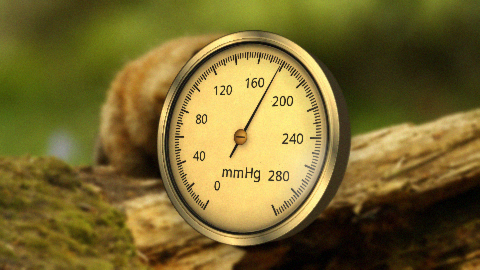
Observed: 180 mmHg
